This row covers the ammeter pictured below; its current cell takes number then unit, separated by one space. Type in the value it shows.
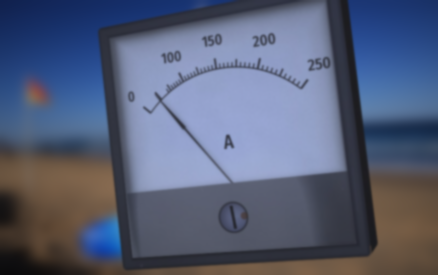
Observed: 50 A
